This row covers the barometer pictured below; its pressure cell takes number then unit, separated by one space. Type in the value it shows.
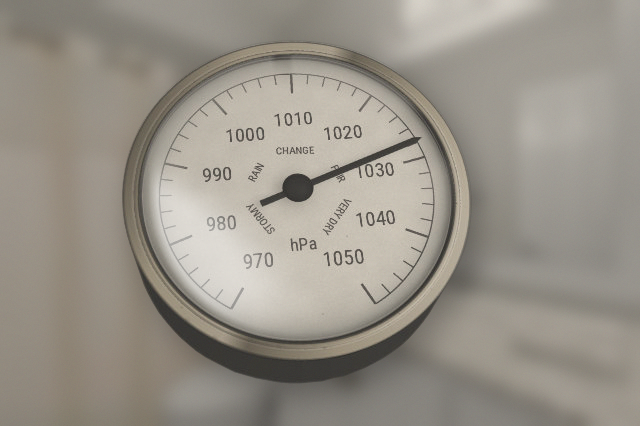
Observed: 1028 hPa
